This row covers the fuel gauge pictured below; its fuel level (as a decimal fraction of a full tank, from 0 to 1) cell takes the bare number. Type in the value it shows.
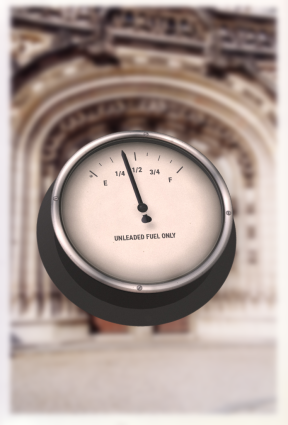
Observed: 0.375
